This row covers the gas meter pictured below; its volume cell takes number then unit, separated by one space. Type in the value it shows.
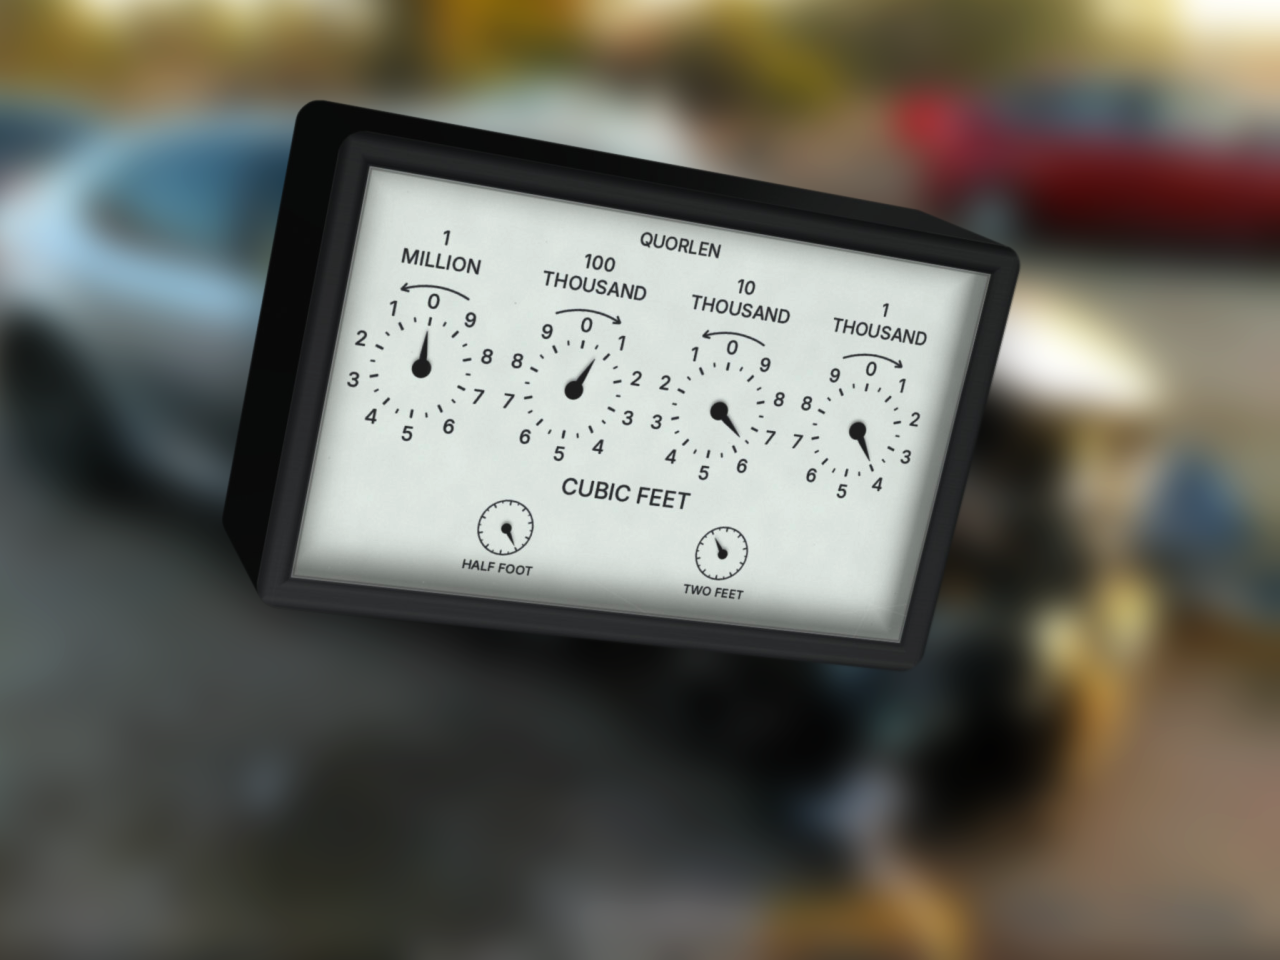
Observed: 6400 ft³
